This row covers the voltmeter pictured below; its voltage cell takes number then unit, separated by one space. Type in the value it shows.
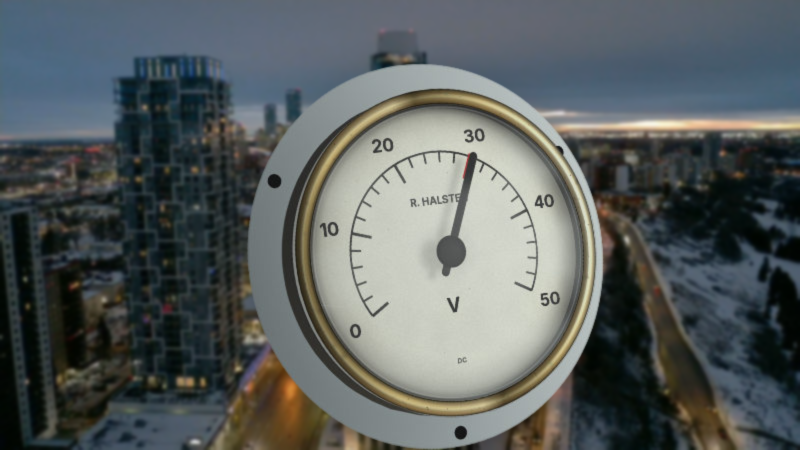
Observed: 30 V
